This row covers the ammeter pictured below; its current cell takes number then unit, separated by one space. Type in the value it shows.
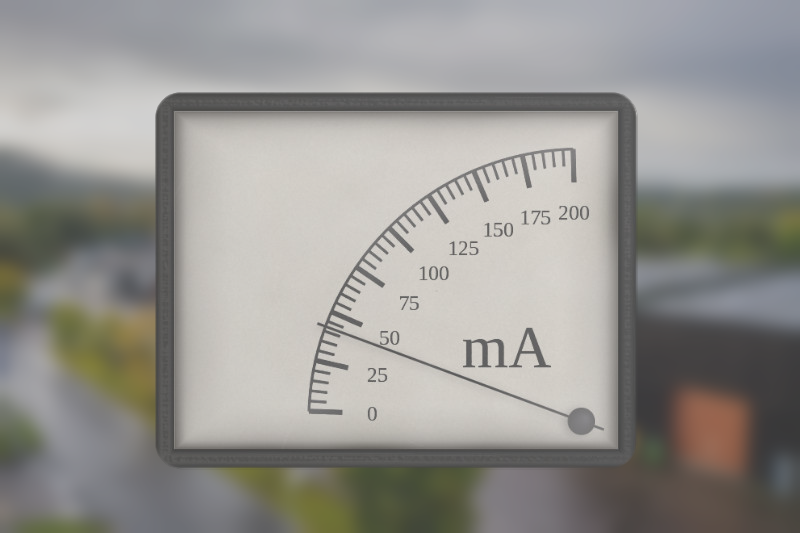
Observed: 42.5 mA
